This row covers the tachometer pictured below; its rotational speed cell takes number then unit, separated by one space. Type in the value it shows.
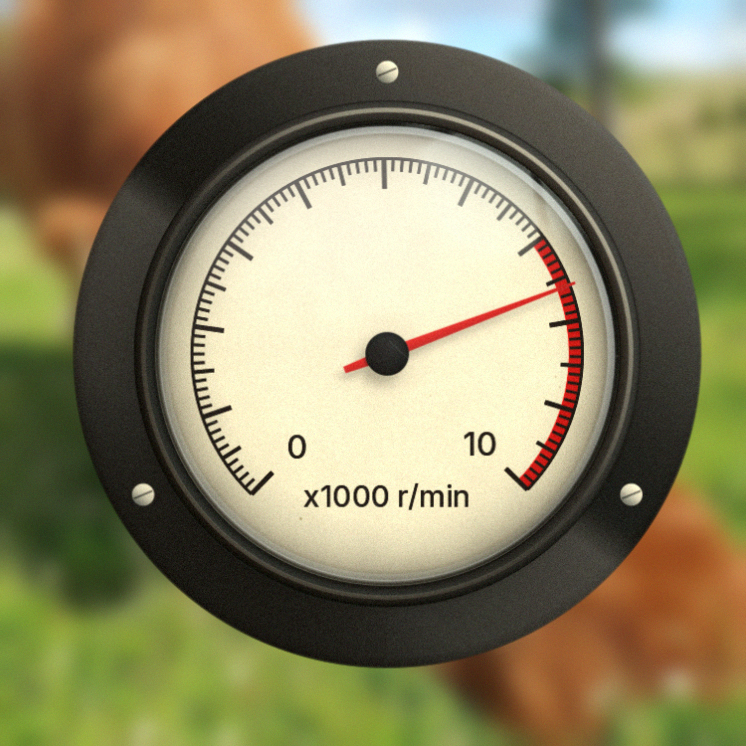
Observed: 7600 rpm
